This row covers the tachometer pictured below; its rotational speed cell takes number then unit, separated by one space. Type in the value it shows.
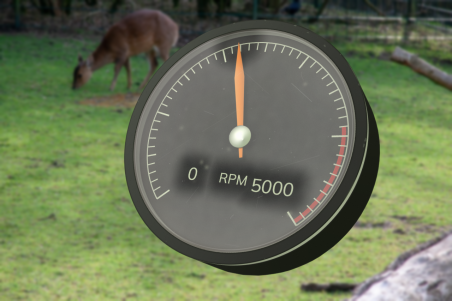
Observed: 2200 rpm
